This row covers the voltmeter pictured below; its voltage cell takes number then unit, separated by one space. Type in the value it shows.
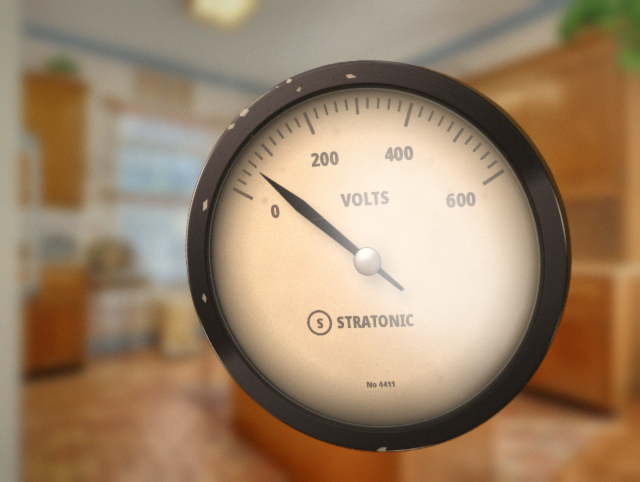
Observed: 60 V
